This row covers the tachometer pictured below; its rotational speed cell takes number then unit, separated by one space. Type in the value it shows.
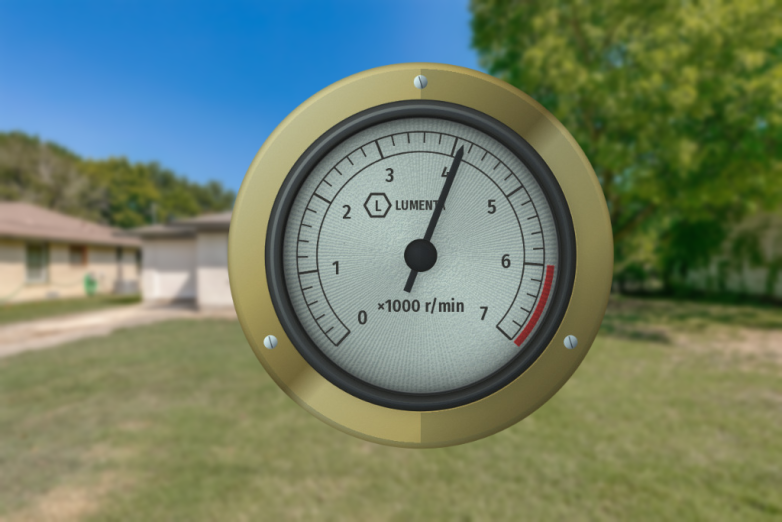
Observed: 4100 rpm
